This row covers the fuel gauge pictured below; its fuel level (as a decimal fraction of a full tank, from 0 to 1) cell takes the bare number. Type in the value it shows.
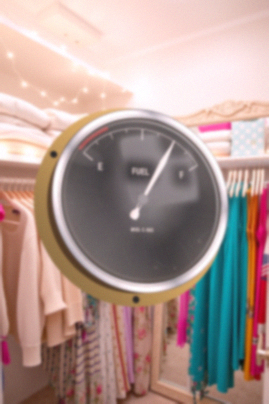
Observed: 0.75
